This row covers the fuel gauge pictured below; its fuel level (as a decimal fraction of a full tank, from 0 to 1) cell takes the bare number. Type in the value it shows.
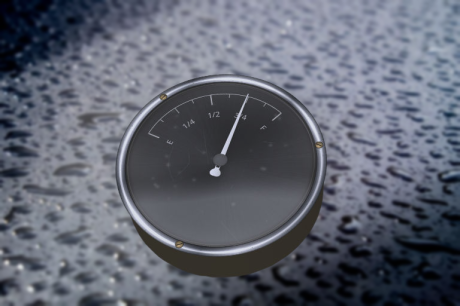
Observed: 0.75
